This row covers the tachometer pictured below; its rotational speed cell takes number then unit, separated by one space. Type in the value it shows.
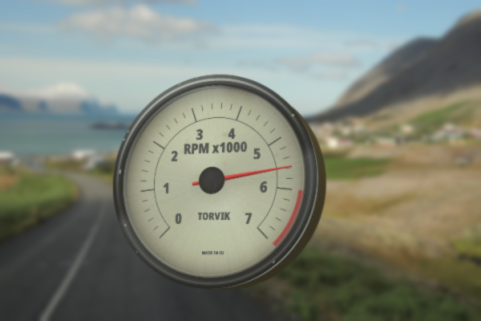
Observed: 5600 rpm
